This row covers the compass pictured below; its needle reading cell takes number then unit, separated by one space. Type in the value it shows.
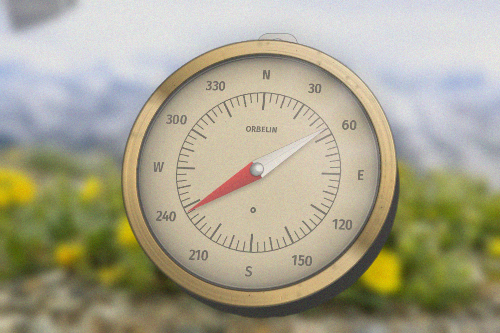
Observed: 235 °
